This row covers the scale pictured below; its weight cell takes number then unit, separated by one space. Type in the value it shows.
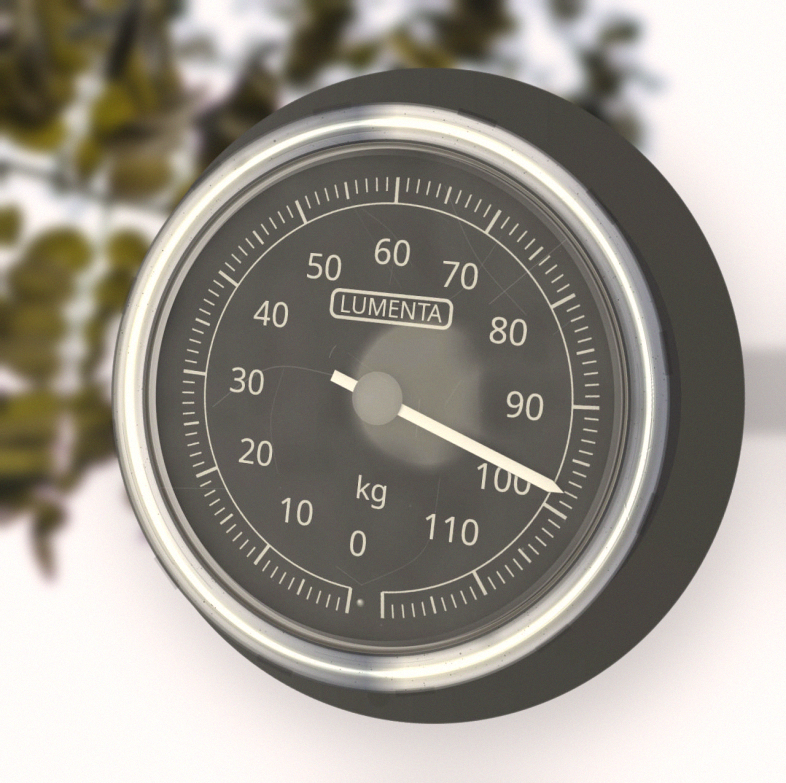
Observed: 98 kg
